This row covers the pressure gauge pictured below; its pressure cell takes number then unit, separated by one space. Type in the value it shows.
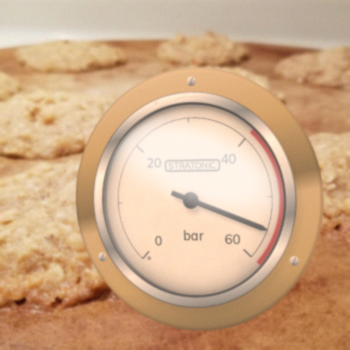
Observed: 55 bar
